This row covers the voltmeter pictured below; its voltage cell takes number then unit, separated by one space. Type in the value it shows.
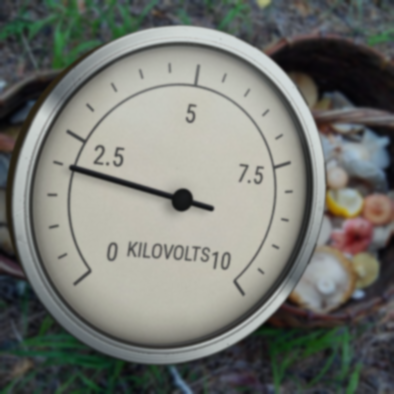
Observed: 2 kV
